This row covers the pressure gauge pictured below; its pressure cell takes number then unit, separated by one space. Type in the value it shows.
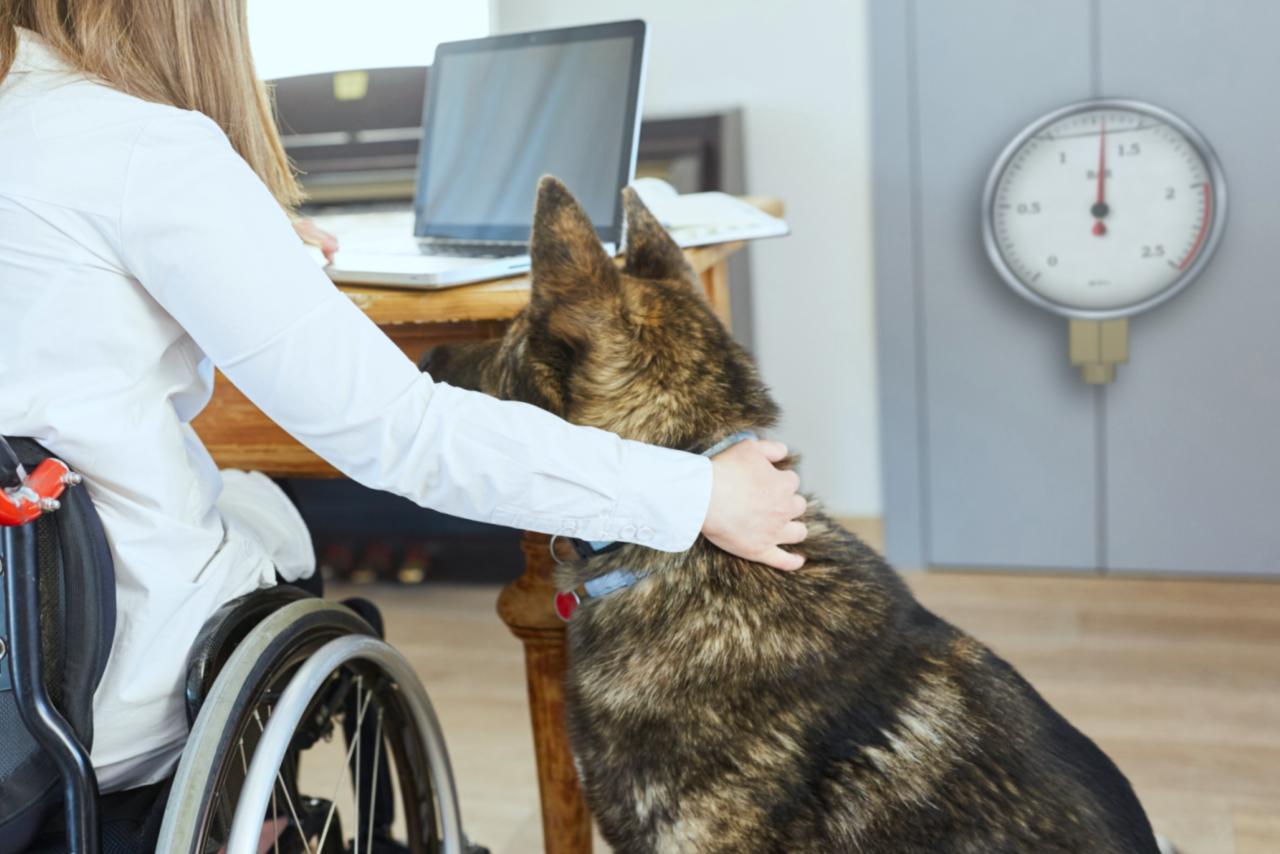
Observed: 1.3 bar
